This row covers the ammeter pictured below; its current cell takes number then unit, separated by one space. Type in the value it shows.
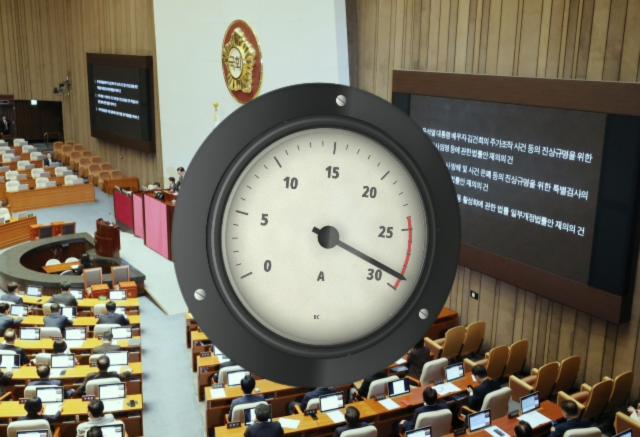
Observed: 29 A
